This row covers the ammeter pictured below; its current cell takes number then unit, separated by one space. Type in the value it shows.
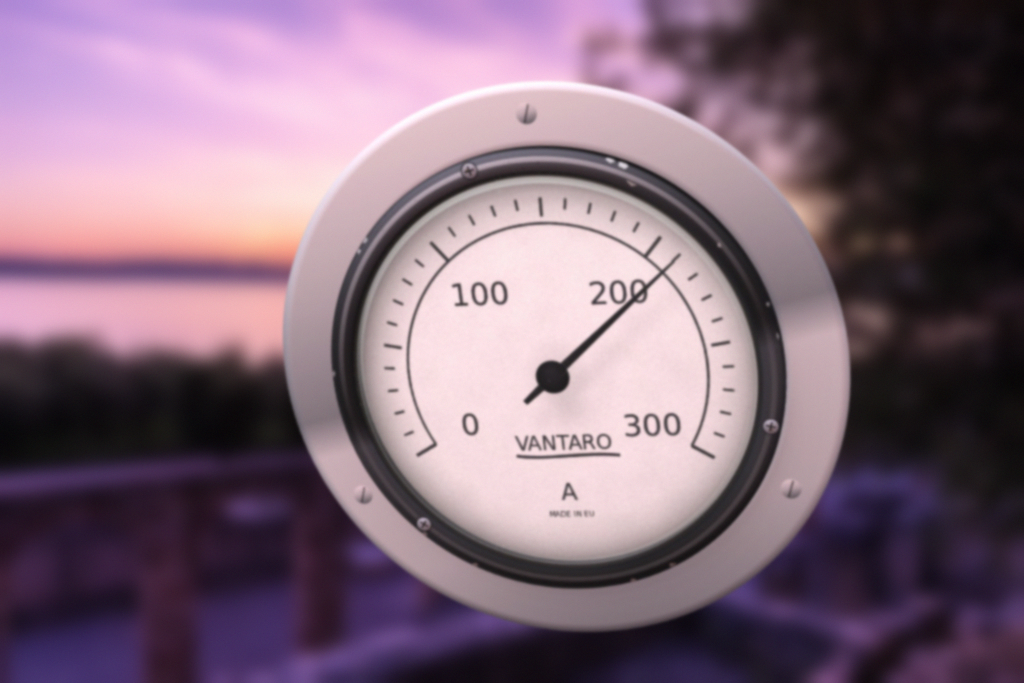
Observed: 210 A
